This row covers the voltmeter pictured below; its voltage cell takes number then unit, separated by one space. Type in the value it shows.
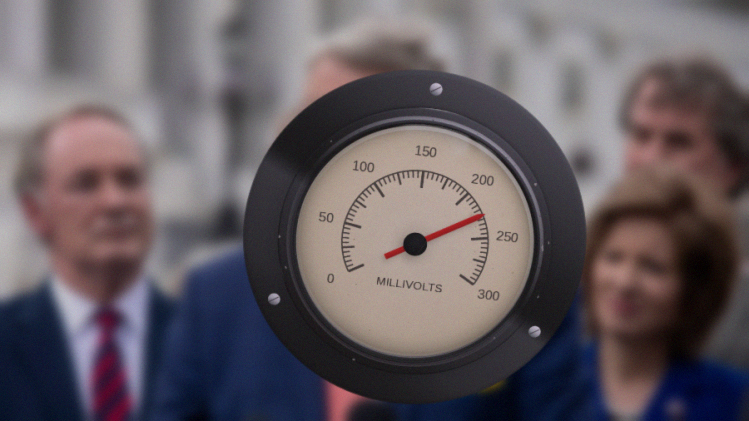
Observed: 225 mV
